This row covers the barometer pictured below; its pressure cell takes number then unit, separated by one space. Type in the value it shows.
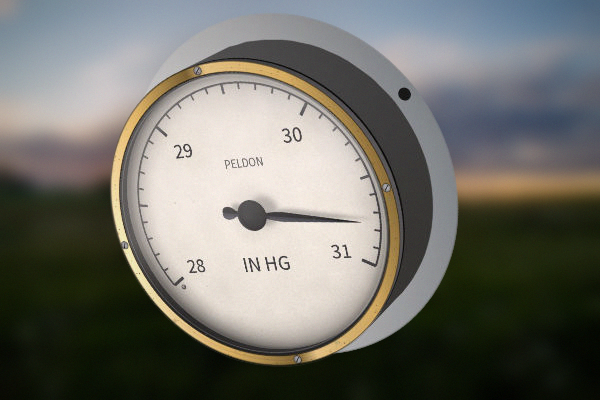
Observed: 30.75 inHg
